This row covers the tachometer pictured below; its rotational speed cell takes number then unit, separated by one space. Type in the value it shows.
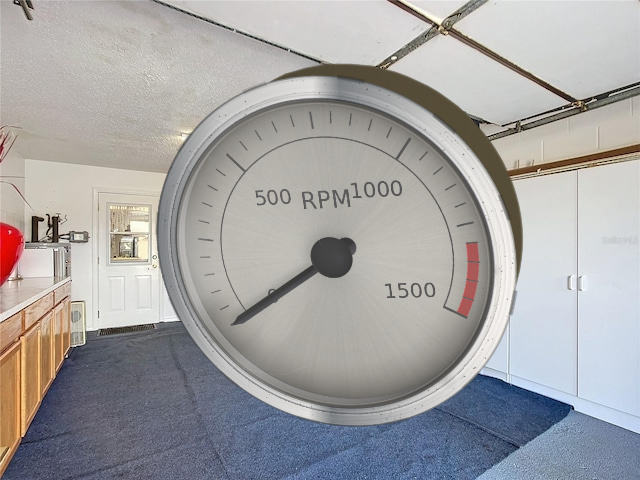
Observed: 0 rpm
